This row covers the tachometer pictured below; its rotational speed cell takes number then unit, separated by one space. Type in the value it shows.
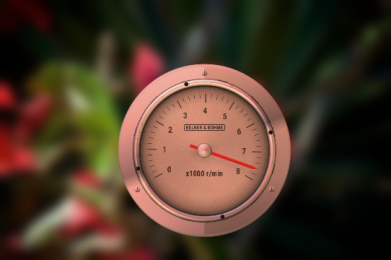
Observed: 7600 rpm
